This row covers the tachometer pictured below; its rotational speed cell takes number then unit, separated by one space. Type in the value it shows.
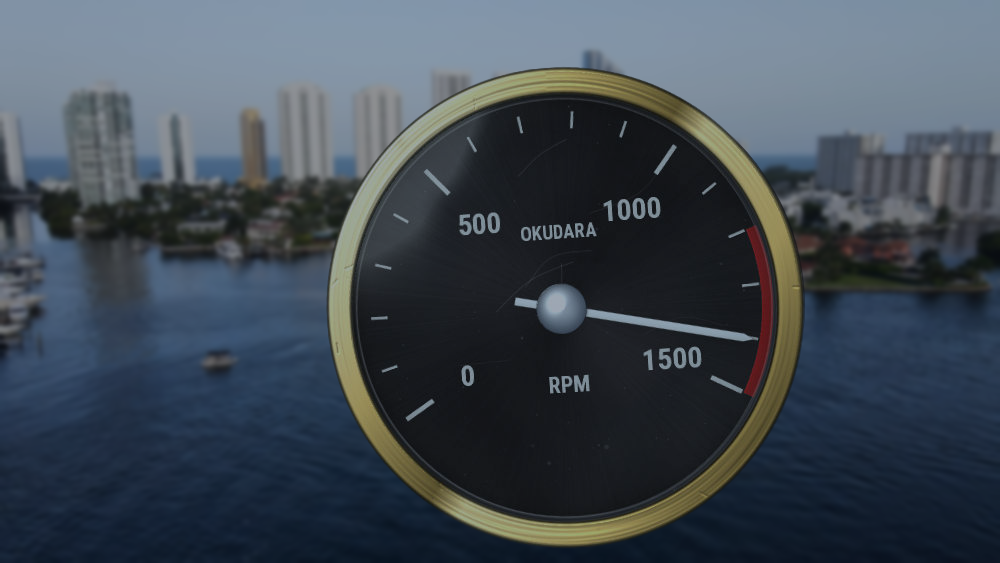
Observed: 1400 rpm
